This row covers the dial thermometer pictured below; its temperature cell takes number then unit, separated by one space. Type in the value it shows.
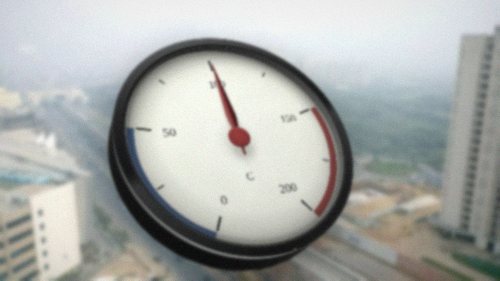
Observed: 100 °C
